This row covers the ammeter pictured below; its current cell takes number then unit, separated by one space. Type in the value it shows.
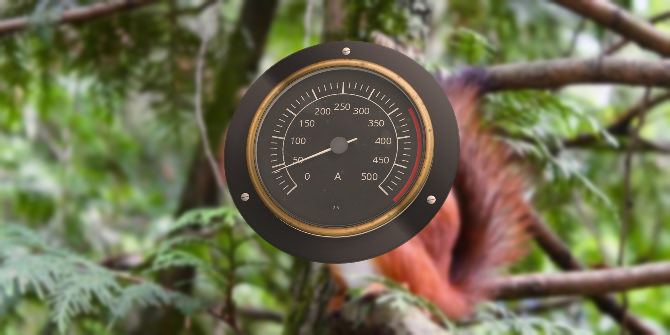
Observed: 40 A
